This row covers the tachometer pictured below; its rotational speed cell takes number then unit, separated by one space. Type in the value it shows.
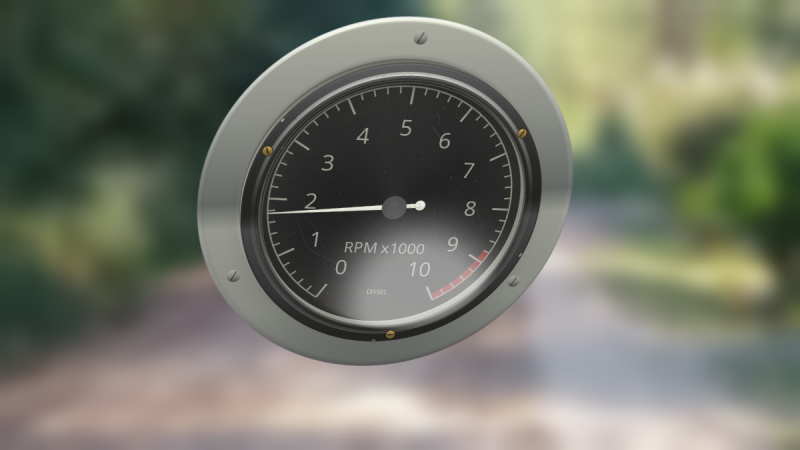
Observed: 1800 rpm
